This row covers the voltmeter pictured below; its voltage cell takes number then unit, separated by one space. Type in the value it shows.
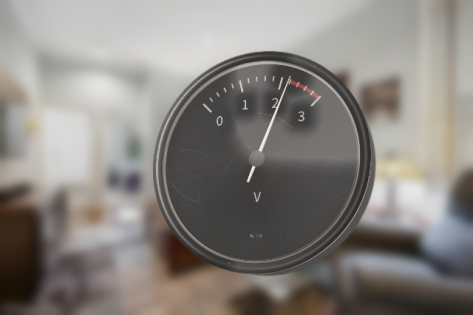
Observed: 2.2 V
